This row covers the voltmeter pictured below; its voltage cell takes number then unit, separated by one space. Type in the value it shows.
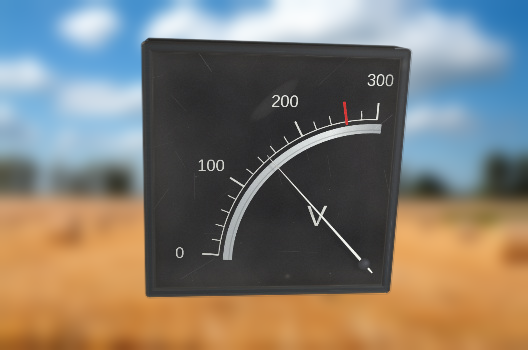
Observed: 150 V
